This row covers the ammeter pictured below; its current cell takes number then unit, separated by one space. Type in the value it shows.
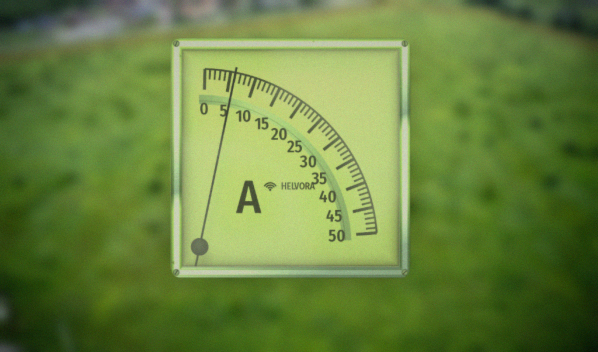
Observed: 6 A
